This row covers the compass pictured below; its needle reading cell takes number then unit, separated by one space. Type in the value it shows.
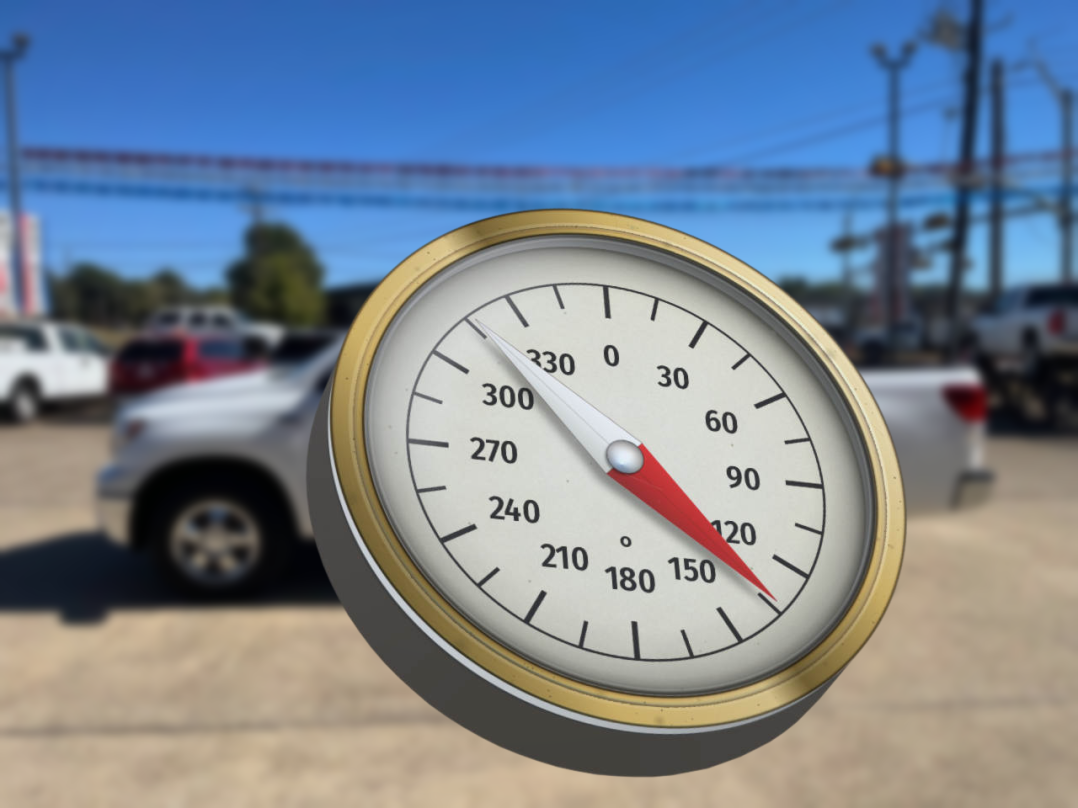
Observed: 135 °
